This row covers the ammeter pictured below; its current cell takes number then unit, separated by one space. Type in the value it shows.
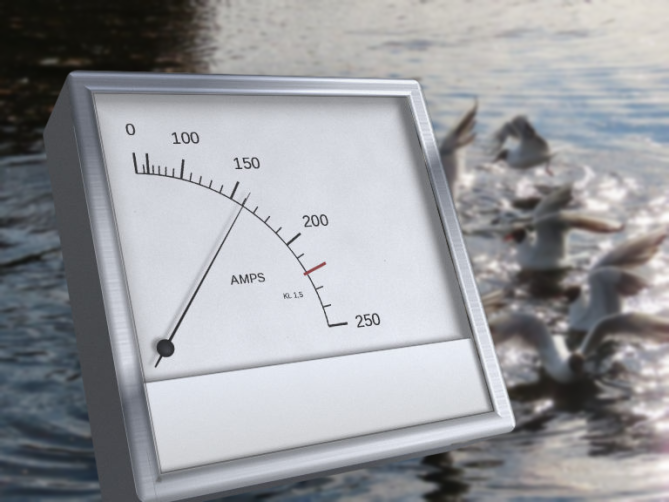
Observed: 160 A
